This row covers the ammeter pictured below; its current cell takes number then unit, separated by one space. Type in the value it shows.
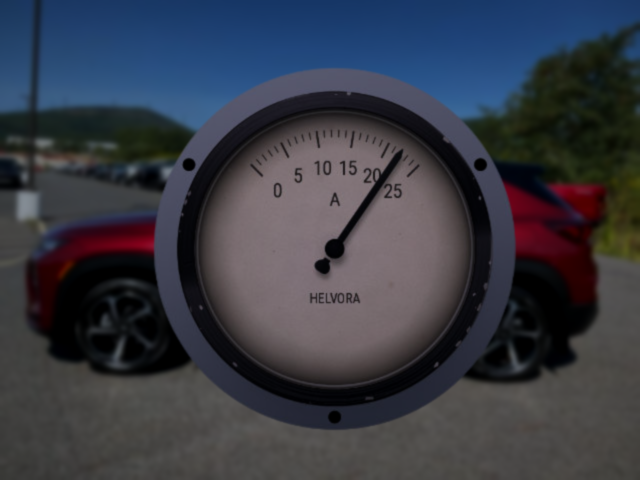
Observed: 22 A
